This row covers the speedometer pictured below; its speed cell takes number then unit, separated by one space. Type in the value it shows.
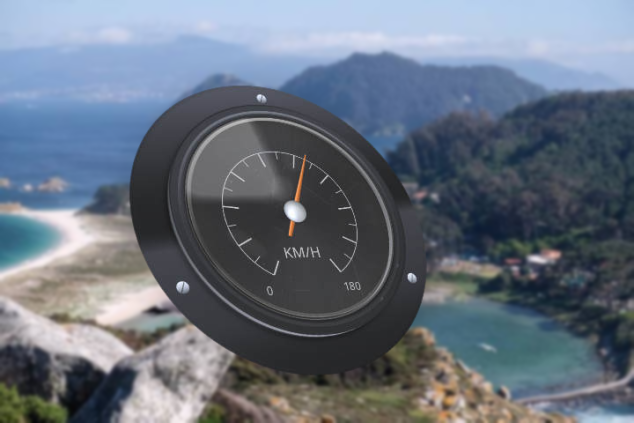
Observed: 105 km/h
